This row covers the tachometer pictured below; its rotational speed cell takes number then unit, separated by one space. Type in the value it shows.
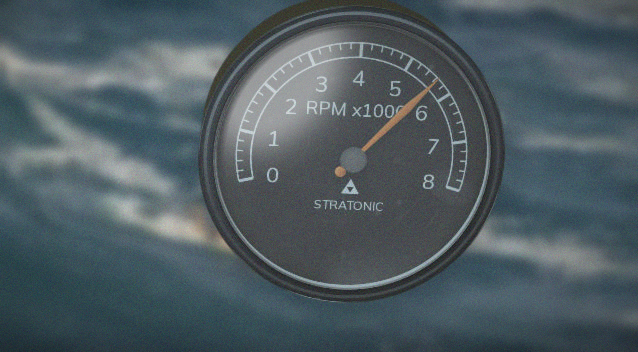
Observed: 5600 rpm
